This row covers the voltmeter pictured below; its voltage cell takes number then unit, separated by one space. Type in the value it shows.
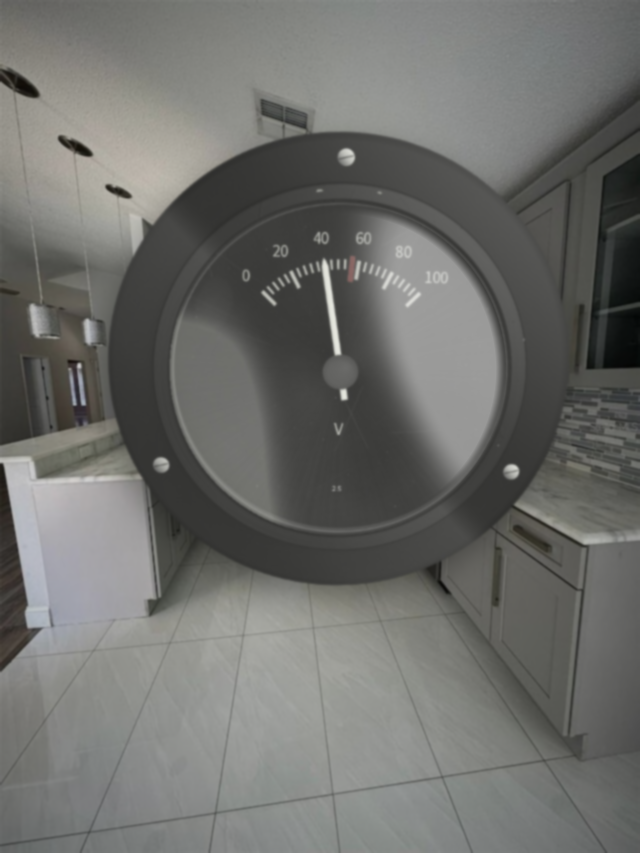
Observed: 40 V
